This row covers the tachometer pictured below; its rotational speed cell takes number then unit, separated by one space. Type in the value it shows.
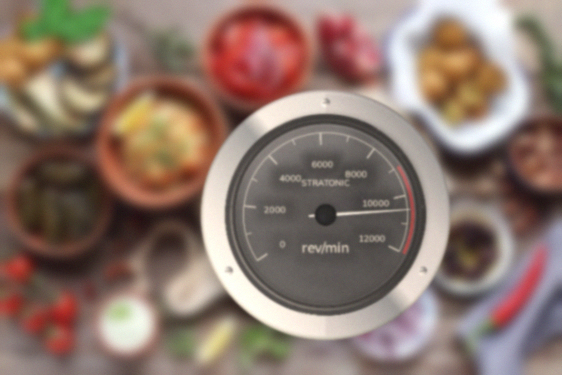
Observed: 10500 rpm
